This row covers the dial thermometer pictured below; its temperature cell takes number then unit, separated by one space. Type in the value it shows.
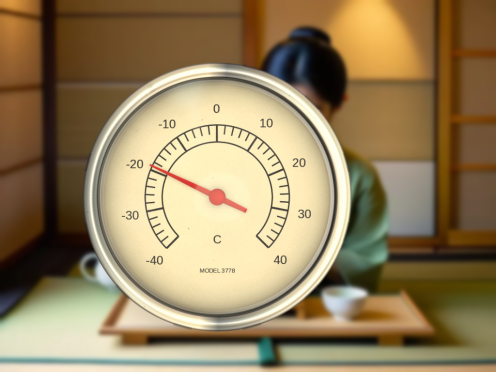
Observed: -19 °C
